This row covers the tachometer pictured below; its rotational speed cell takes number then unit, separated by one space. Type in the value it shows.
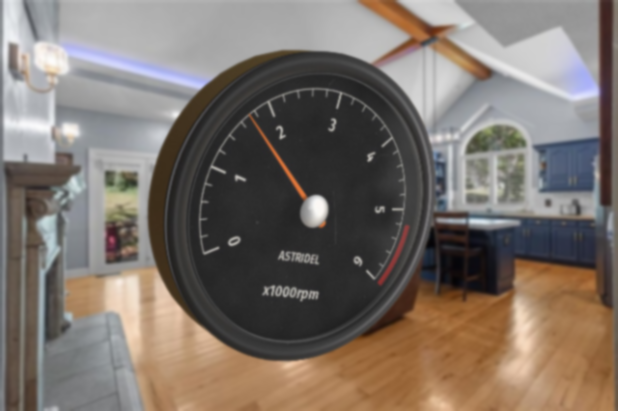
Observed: 1700 rpm
